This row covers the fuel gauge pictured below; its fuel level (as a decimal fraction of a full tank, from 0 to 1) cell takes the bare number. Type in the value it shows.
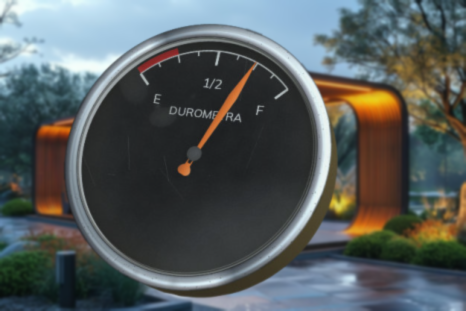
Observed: 0.75
